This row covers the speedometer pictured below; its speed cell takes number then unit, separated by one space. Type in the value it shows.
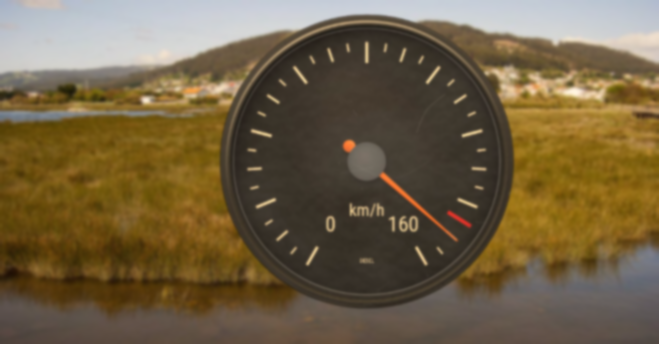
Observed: 150 km/h
